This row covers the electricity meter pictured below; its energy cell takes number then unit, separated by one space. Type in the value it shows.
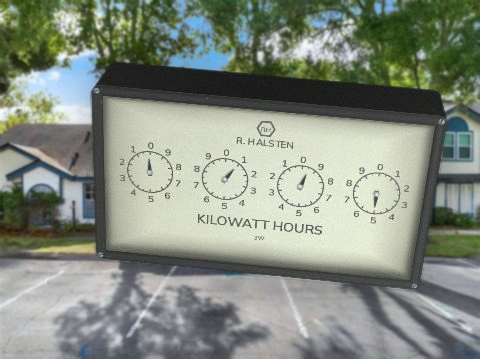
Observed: 95 kWh
